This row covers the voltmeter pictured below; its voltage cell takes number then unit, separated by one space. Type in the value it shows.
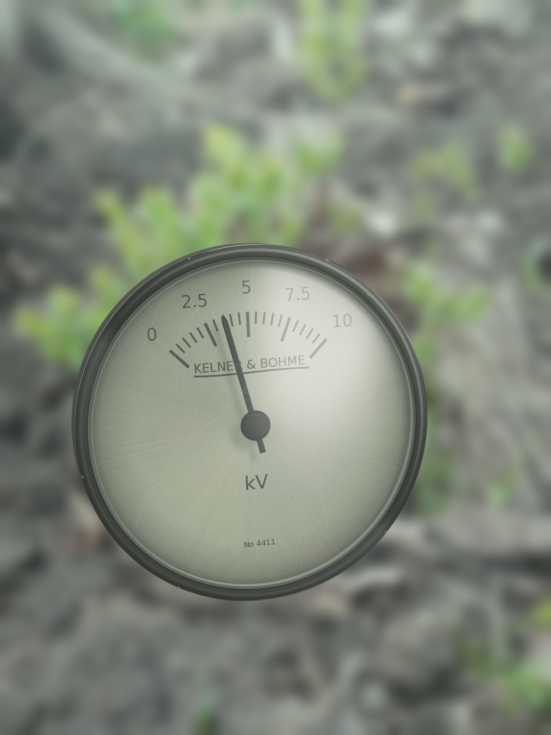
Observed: 3.5 kV
